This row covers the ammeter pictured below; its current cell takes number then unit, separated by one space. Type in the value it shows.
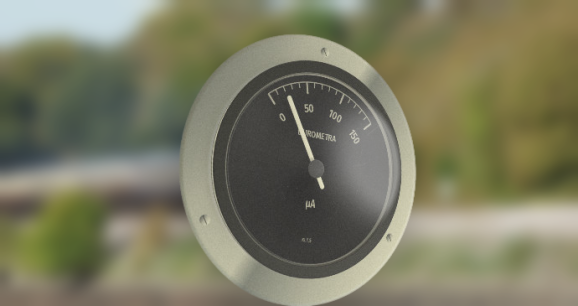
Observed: 20 µA
